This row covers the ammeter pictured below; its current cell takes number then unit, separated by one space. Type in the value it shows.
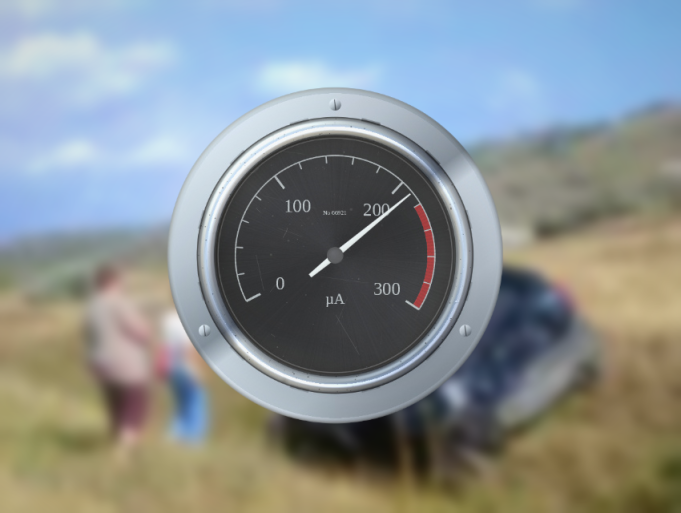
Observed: 210 µA
